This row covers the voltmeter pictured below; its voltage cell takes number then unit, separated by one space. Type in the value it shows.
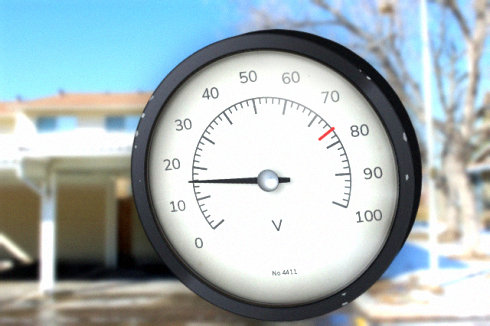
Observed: 16 V
